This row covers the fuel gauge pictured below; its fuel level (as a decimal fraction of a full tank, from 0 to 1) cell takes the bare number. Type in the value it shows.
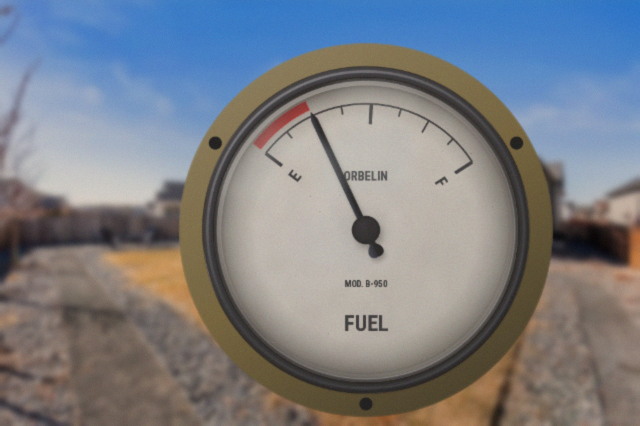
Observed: 0.25
